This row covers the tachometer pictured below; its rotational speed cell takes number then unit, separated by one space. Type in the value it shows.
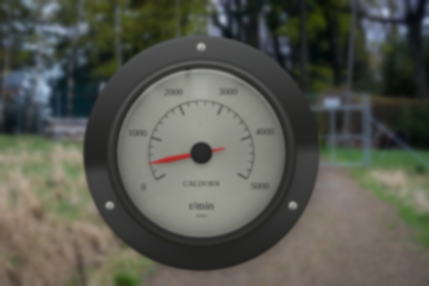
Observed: 400 rpm
